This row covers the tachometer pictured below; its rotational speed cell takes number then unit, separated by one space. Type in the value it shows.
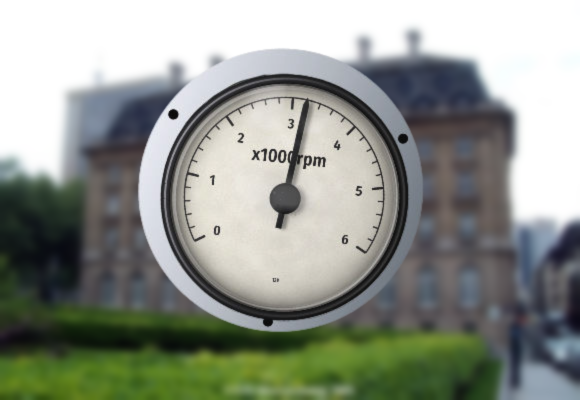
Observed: 3200 rpm
